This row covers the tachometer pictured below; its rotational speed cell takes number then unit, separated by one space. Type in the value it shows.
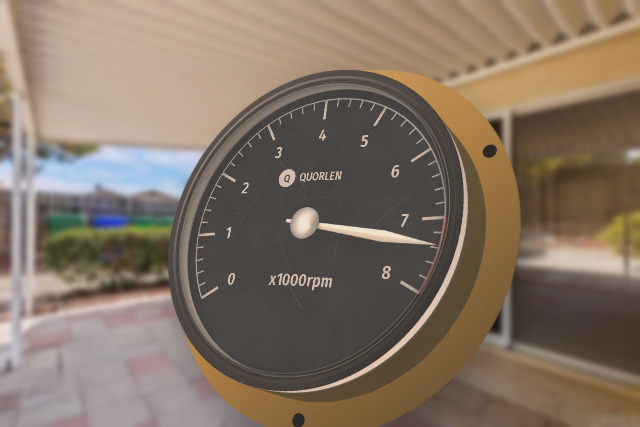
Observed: 7400 rpm
